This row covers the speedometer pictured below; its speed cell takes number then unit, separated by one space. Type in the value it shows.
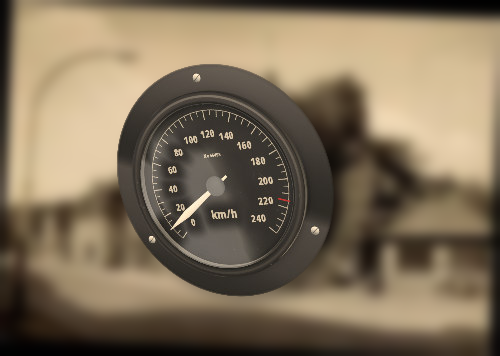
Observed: 10 km/h
